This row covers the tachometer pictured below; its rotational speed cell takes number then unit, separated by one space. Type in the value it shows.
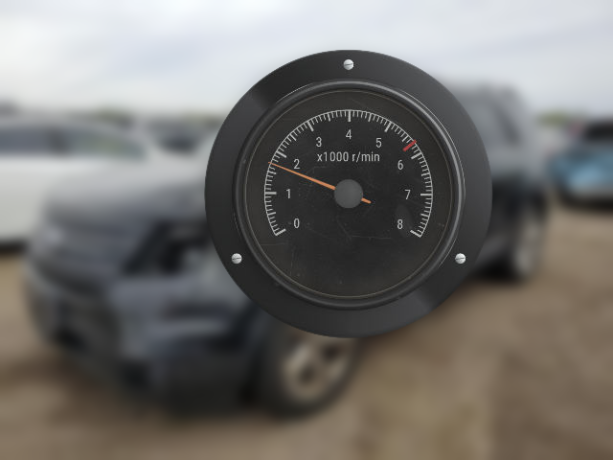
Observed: 1700 rpm
